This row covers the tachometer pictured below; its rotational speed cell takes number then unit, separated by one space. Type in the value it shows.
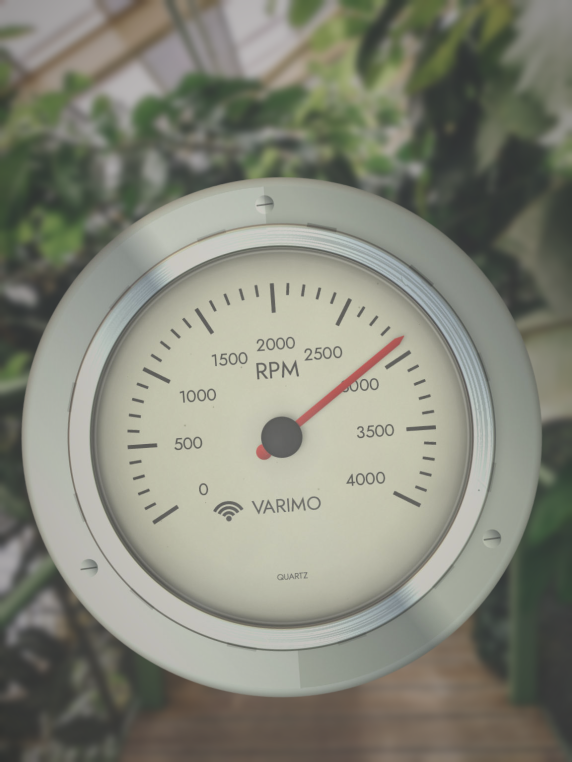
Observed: 2900 rpm
